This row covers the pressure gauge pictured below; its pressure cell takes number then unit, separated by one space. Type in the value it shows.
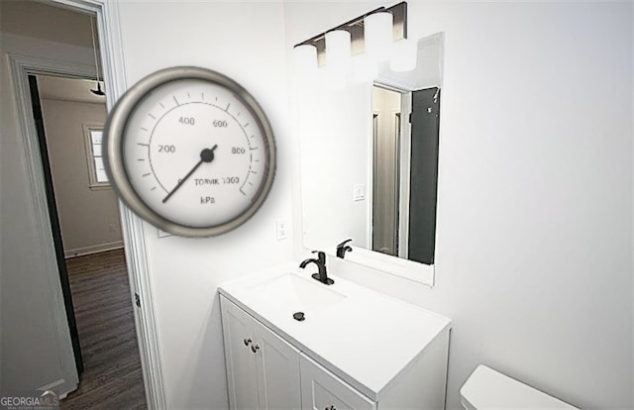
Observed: 0 kPa
